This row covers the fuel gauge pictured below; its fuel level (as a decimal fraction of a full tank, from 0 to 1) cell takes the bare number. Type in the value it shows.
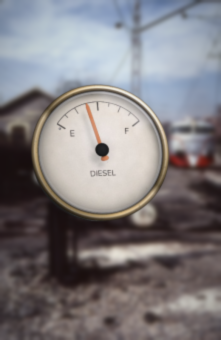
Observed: 0.375
